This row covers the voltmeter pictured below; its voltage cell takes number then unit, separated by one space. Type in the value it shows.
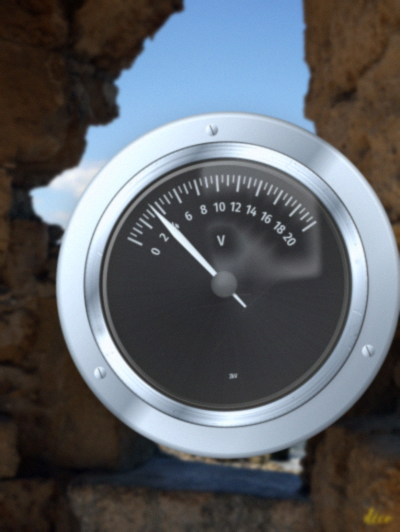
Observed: 3.5 V
